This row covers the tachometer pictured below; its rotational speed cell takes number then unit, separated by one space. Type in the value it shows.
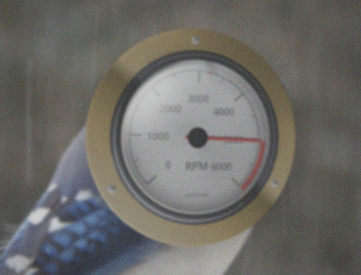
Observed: 5000 rpm
